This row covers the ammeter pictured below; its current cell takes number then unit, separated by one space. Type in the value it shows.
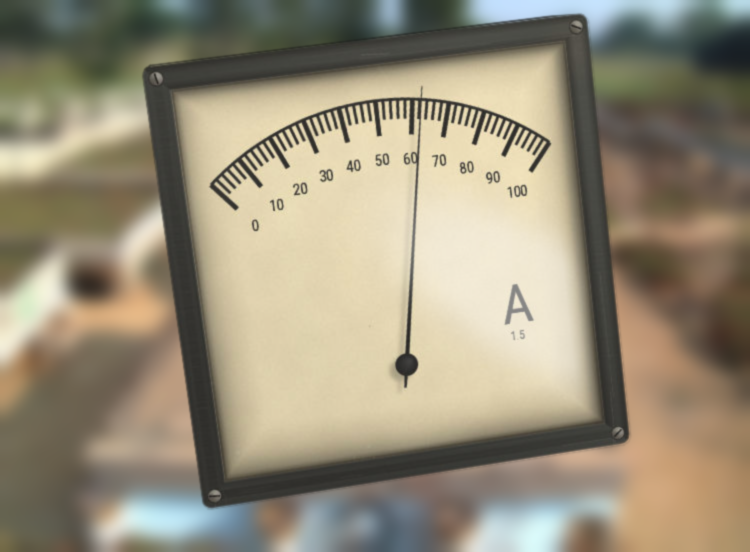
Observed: 62 A
